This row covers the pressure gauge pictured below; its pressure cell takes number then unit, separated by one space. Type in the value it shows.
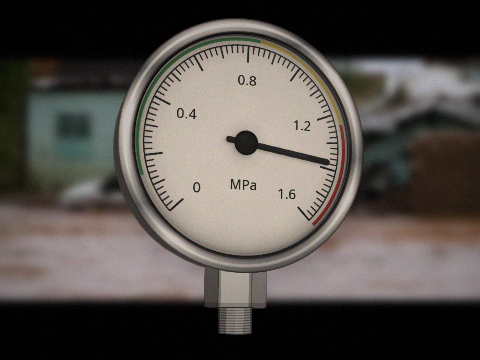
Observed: 1.38 MPa
